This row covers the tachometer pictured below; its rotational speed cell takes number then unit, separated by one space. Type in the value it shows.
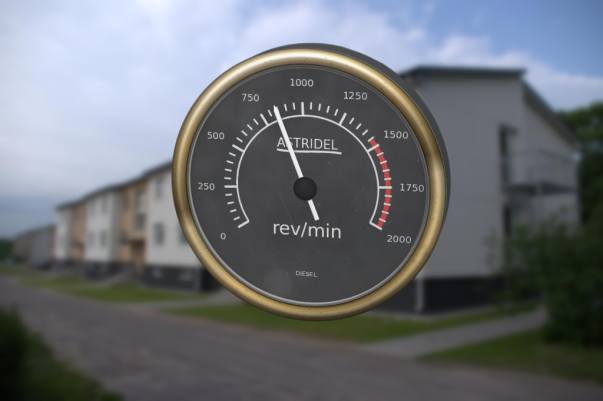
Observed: 850 rpm
